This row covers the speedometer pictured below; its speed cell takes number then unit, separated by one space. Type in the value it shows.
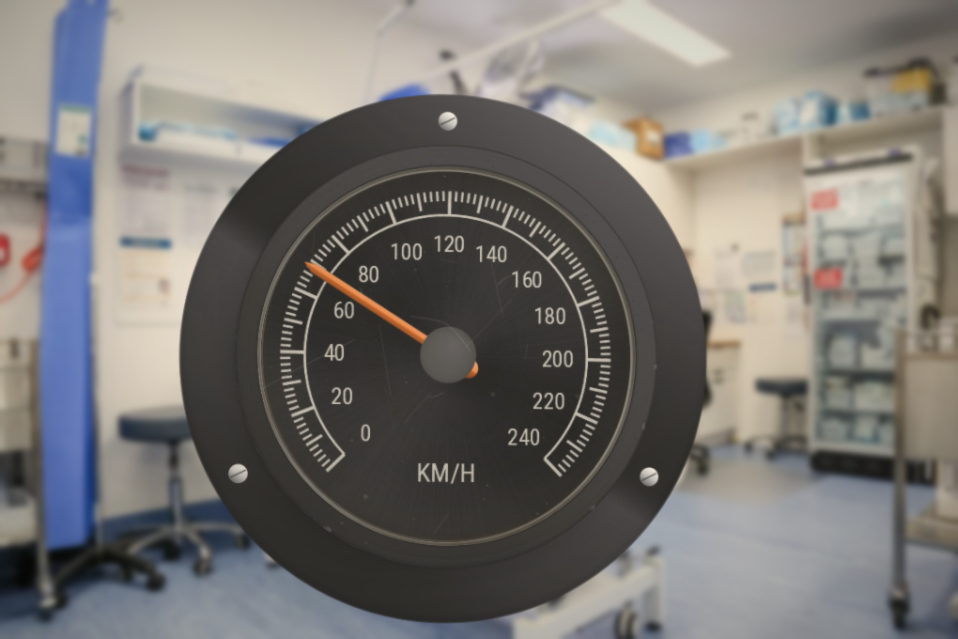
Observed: 68 km/h
